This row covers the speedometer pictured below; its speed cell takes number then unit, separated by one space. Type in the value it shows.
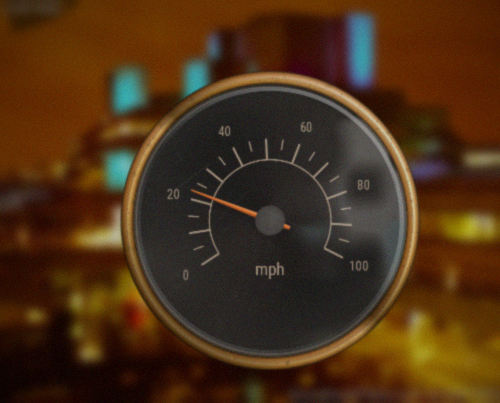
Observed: 22.5 mph
